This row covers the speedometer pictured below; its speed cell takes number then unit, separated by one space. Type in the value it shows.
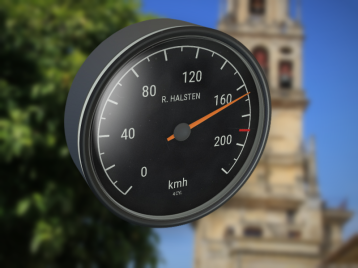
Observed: 165 km/h
